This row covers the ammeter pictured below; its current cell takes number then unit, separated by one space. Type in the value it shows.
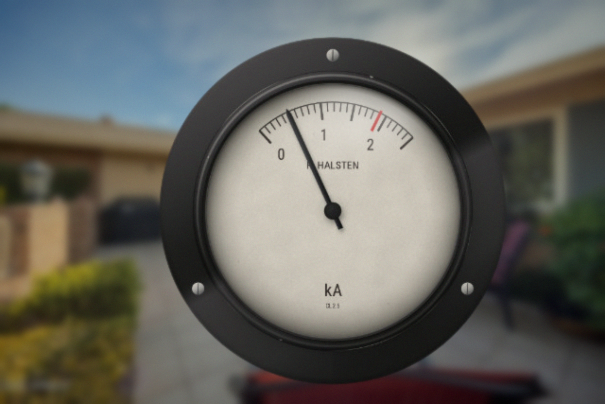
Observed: 0.5 kA
